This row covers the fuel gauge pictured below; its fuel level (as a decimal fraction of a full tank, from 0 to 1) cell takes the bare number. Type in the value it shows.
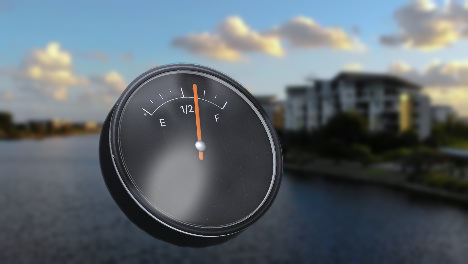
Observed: 0.625
